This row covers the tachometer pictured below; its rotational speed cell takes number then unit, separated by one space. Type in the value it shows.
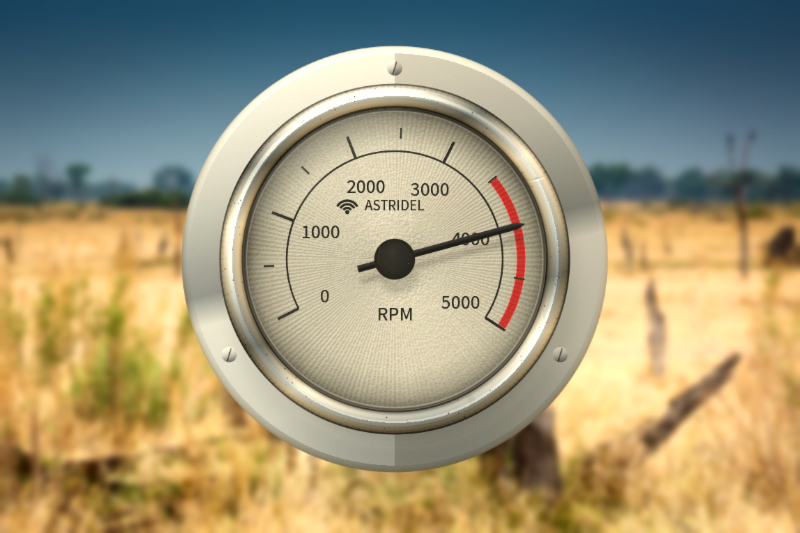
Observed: 4000 rpm
